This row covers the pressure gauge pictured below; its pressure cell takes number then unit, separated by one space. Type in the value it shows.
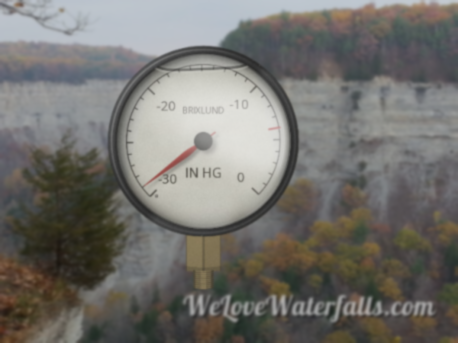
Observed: -29 inHg
